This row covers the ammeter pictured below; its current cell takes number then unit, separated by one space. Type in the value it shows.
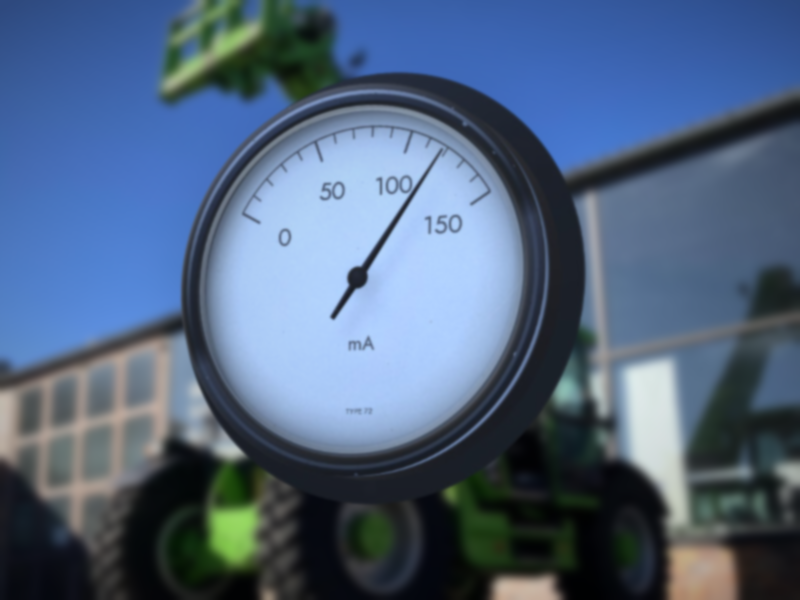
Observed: 120 mA
